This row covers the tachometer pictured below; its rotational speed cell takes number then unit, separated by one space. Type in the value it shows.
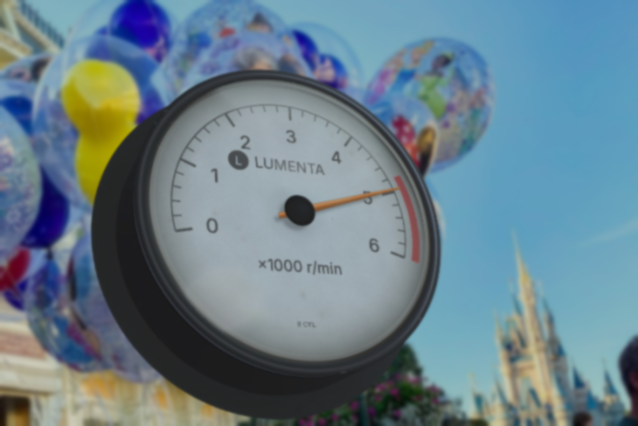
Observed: 5000 rpm
